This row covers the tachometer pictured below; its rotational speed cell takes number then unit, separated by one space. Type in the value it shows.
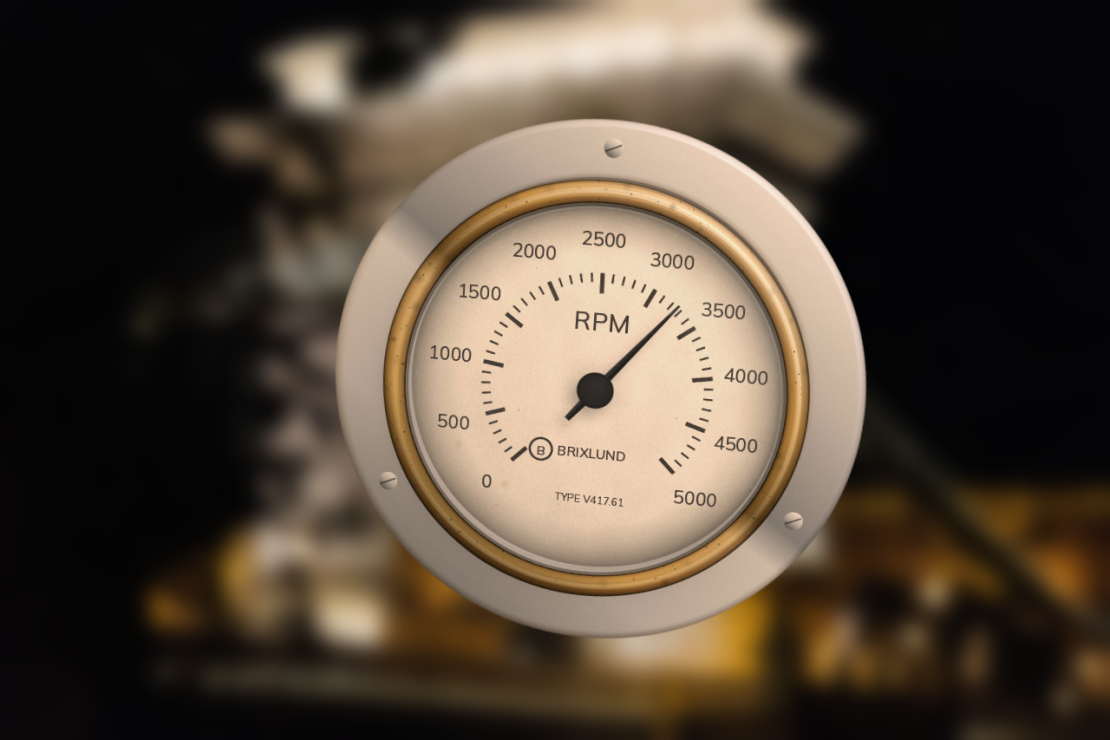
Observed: 3250 rpm
